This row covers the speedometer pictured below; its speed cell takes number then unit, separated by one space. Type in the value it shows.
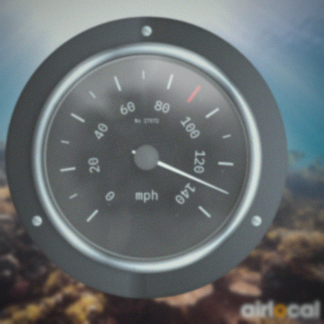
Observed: 130 mph
